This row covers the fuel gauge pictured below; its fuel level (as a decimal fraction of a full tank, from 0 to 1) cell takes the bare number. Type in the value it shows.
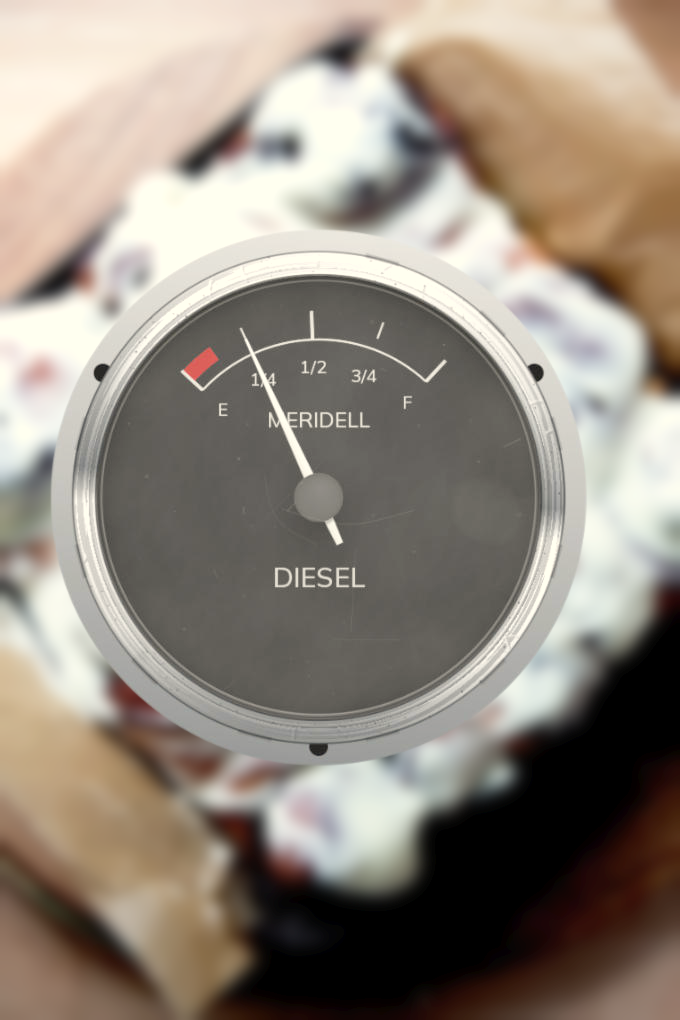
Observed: 0.25
